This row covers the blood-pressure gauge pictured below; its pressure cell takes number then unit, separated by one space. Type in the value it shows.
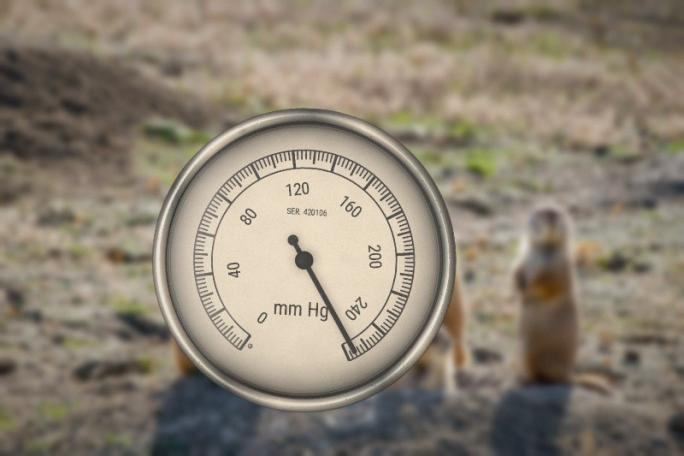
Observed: 256 mmHg
